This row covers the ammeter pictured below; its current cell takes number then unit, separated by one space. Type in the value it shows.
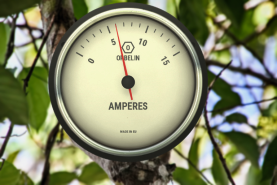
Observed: 6 A
